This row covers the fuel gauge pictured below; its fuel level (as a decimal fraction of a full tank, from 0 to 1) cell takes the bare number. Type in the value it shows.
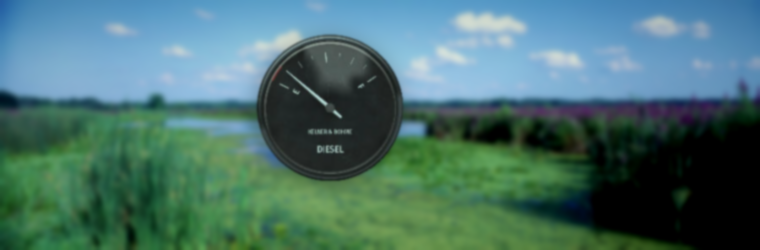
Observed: 0.125
